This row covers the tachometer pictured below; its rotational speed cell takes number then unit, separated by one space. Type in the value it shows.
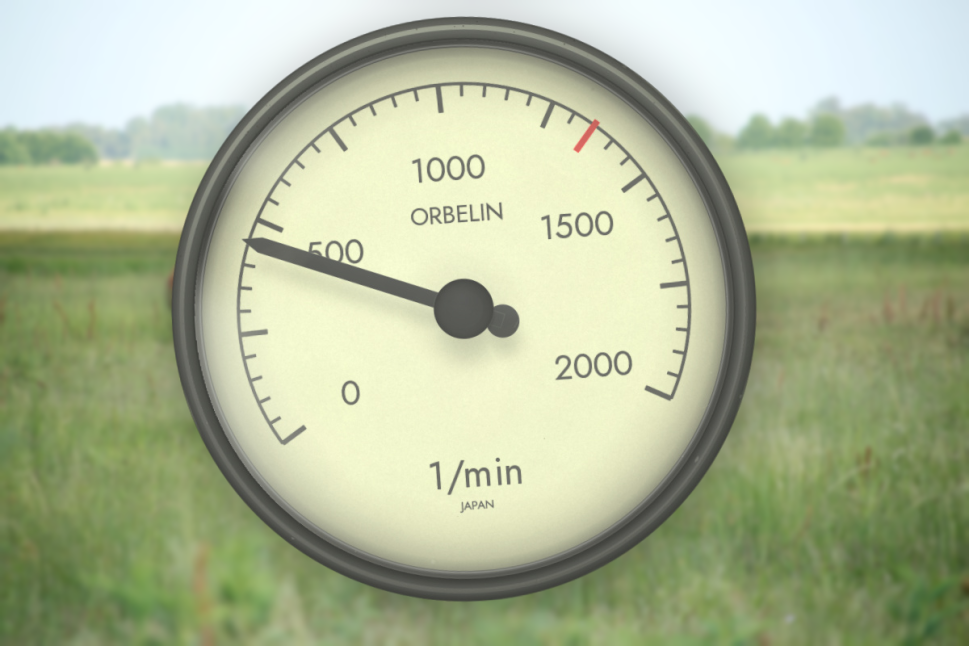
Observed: 450 rpm
